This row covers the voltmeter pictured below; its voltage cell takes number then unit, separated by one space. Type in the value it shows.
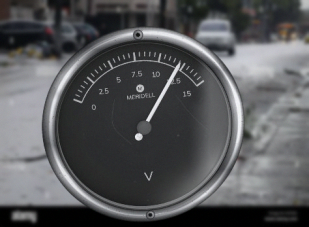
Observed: 12 V
